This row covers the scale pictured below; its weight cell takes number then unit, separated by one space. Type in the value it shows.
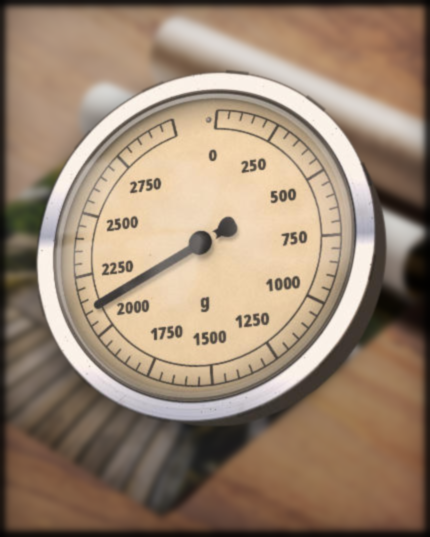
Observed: 2100 g
